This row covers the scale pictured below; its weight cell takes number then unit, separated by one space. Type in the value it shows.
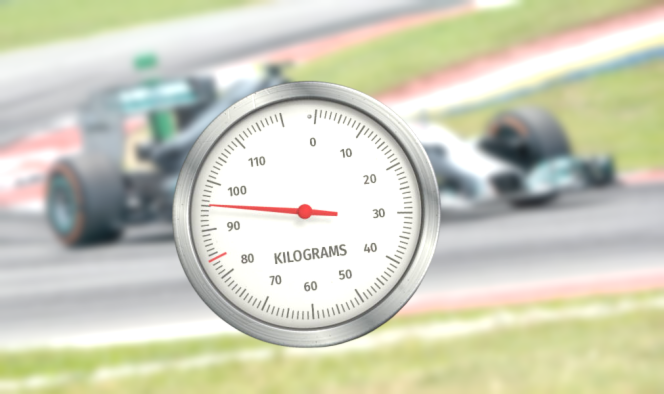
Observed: 95 kg
